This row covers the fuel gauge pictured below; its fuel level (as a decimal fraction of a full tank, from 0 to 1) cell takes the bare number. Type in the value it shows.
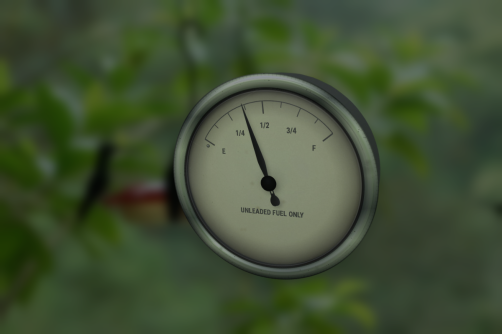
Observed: 0.375
